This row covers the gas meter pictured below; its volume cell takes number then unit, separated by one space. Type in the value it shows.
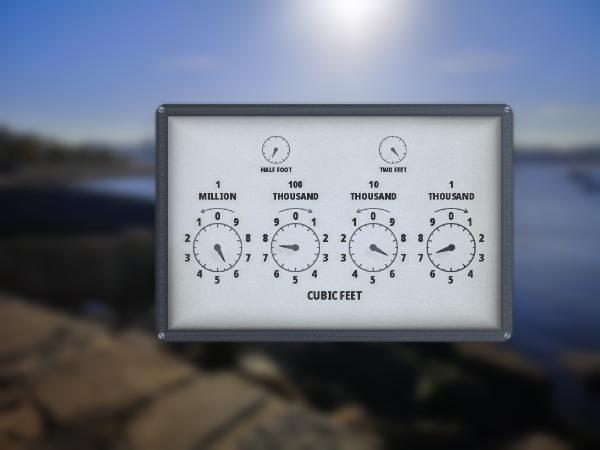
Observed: 576700 ft³
